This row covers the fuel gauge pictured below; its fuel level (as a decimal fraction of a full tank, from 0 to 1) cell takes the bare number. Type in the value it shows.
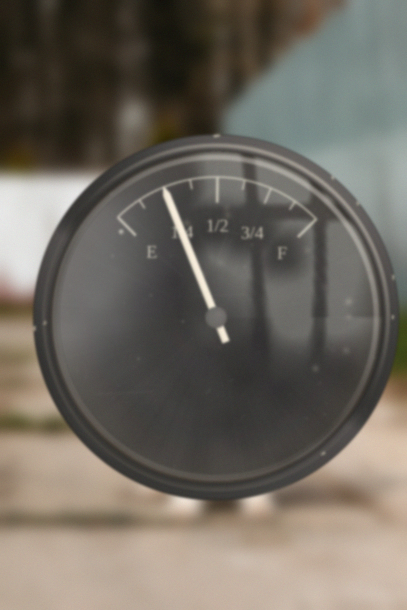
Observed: 0.25
